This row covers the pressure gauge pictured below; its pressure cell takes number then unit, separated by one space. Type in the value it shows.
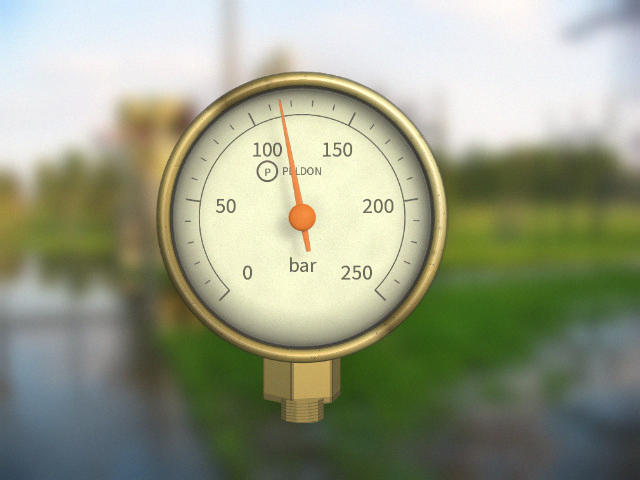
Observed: 115 bar
